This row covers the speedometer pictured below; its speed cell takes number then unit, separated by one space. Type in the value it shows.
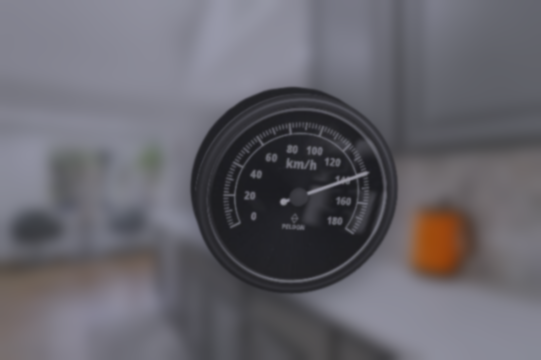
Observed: 140 km/h
